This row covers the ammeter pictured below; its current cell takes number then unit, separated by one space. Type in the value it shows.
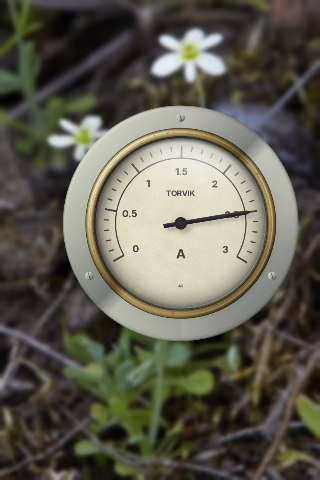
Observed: 2.5 A
